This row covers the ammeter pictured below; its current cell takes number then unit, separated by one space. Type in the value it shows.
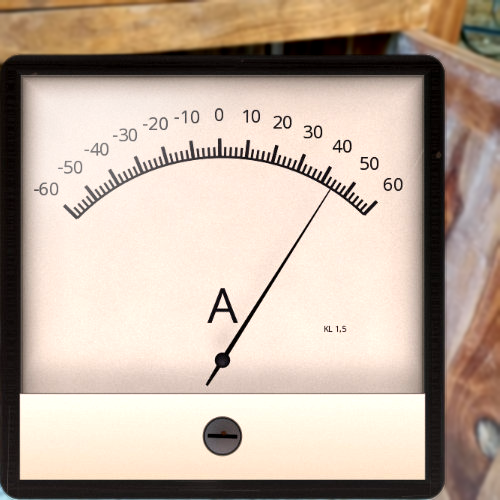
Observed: 44 A
